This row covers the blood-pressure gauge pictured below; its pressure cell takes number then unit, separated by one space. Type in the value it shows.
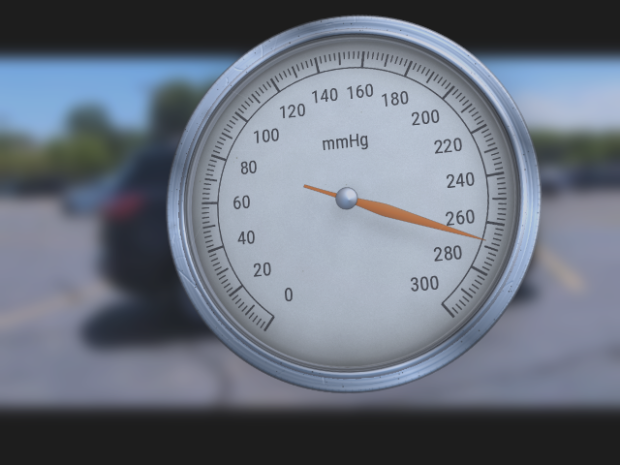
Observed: 268 mmHg
